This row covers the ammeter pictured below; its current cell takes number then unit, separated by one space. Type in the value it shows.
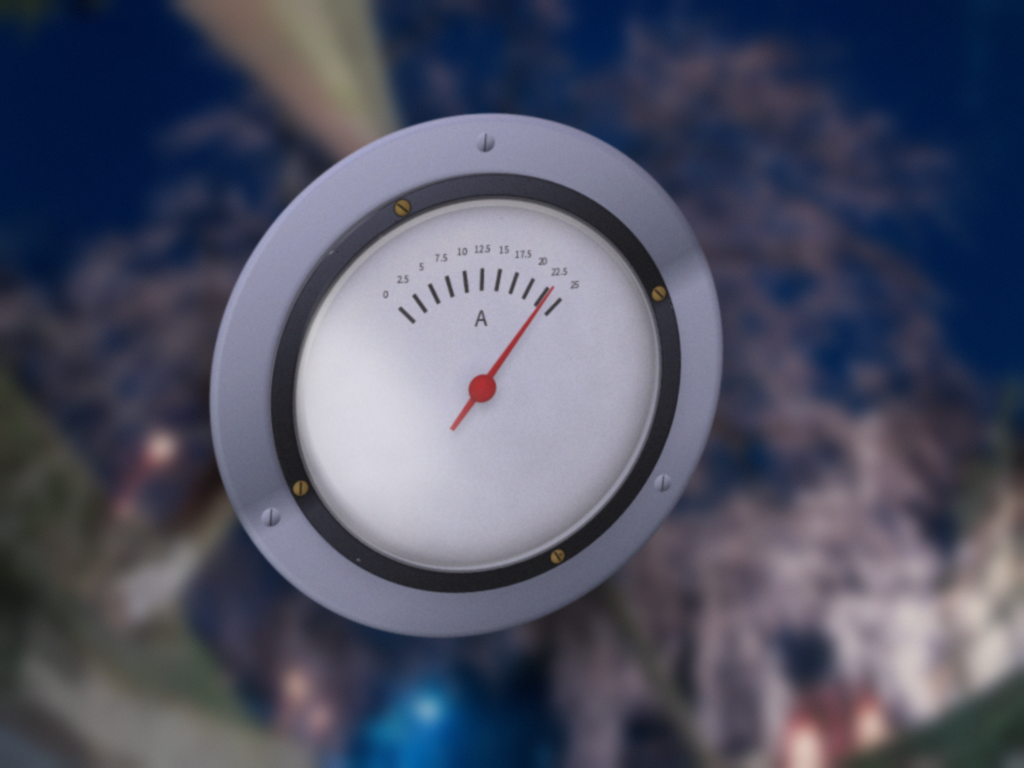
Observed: 22.5 A
